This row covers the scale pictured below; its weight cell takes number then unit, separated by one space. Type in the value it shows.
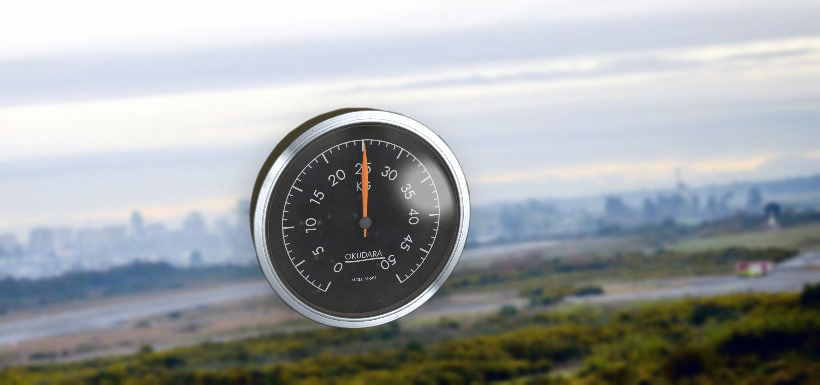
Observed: 25 kg
